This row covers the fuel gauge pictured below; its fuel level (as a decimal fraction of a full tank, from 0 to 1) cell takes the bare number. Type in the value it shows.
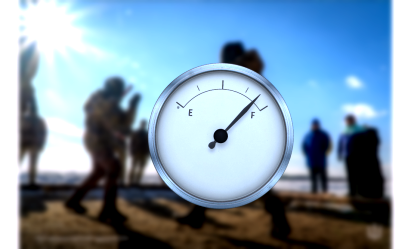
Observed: 0.875
